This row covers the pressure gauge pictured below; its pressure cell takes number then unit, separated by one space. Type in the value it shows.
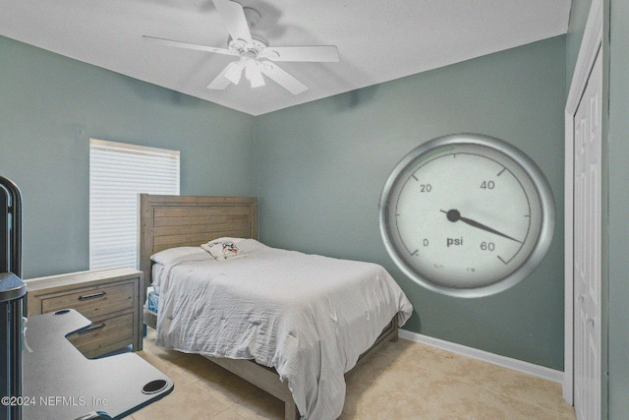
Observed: 55 psi
